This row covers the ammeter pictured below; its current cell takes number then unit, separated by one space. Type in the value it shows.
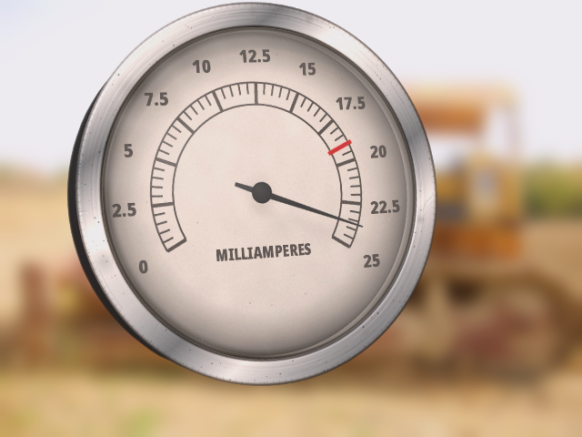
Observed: 23.75 mA
